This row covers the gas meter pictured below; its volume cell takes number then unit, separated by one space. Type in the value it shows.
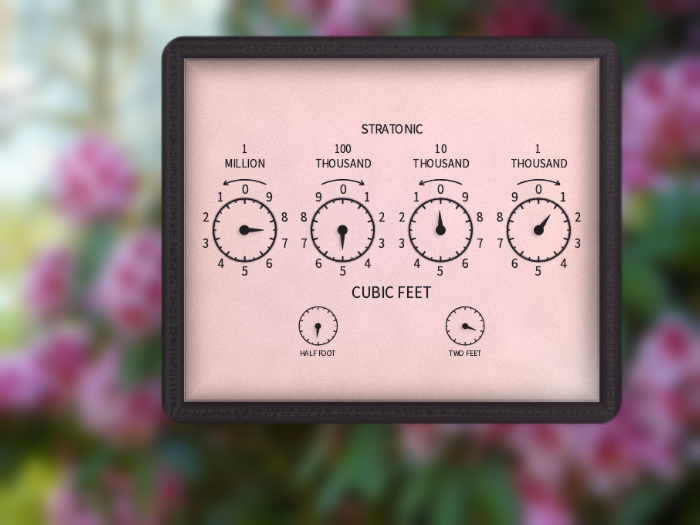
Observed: 750100 ft³
